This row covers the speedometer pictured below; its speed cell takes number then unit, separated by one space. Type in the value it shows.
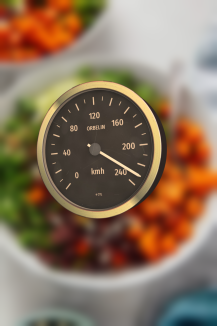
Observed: 230 km/h
